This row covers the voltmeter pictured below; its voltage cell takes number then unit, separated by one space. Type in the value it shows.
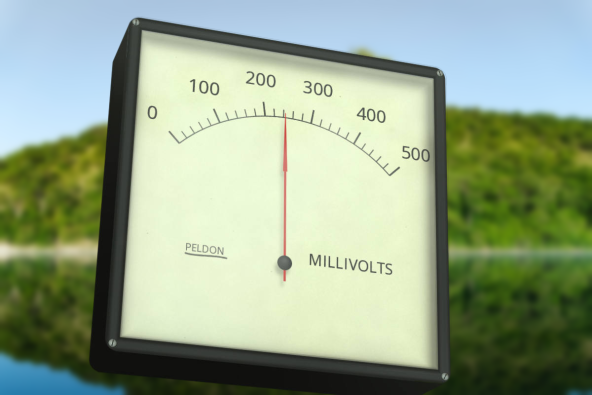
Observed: 240 mV
